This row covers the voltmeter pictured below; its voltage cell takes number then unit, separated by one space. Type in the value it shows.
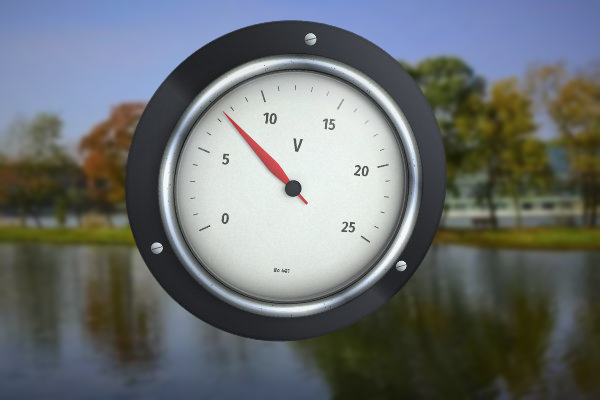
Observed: 7.5 V
